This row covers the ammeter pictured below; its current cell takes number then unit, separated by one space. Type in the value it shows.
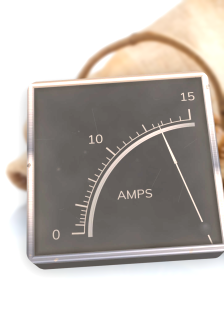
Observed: 13.25 A
